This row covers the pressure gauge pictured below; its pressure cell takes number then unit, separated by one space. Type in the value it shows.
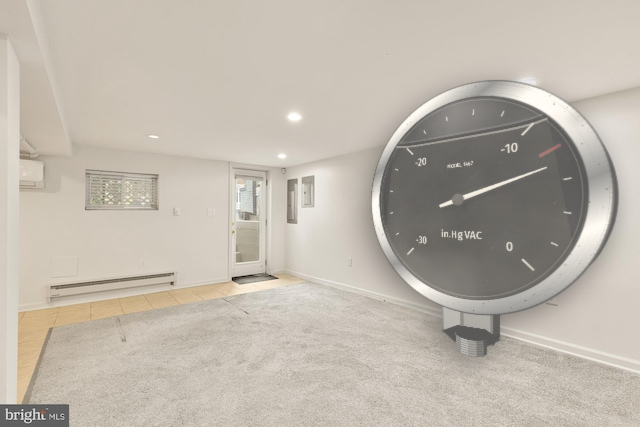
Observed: -7 inHg
